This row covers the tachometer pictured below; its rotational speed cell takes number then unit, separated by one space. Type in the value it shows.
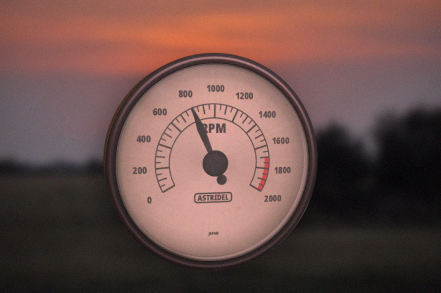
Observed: 800 rpm
